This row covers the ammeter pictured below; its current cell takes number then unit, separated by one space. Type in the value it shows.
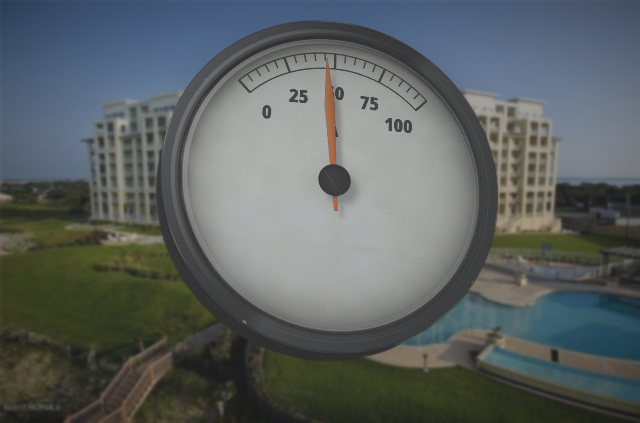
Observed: 45 A
